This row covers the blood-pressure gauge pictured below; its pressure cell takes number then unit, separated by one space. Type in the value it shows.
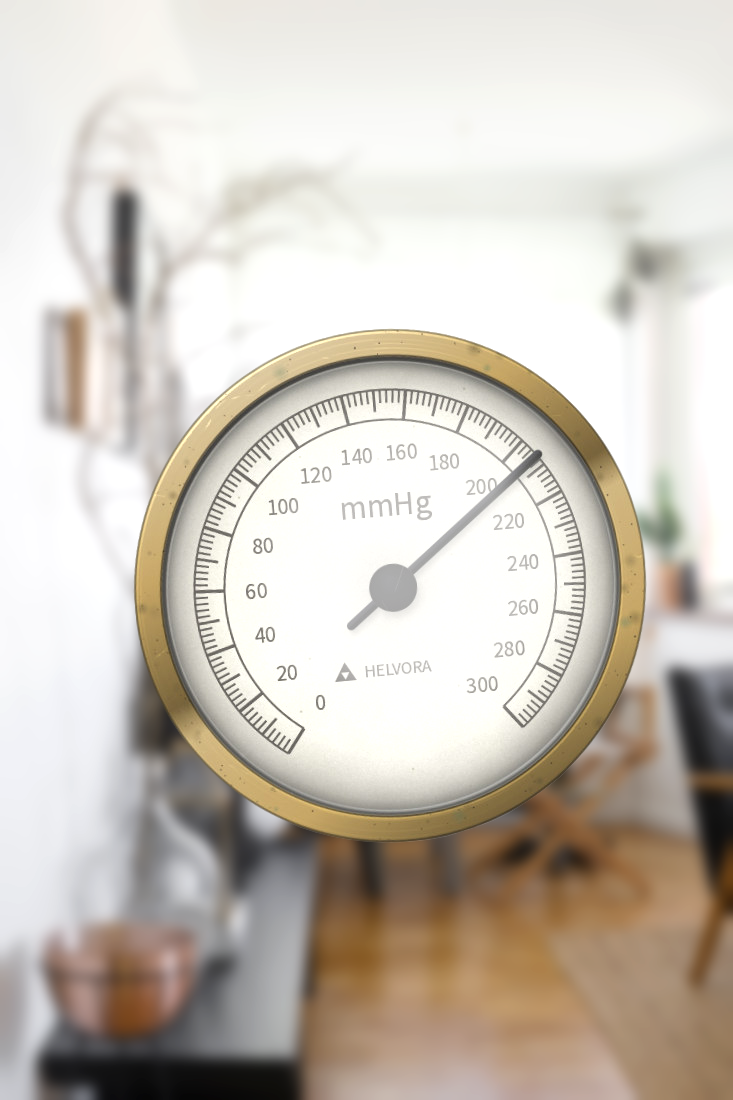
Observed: 206 mmHg
